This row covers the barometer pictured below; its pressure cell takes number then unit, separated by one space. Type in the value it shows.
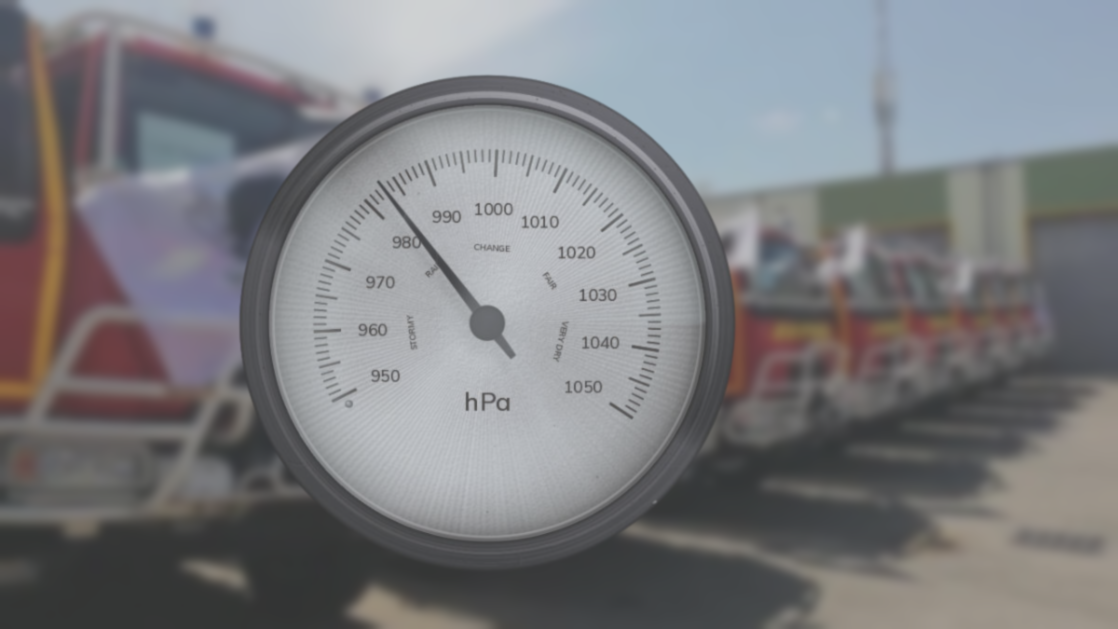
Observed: 983 hPa
